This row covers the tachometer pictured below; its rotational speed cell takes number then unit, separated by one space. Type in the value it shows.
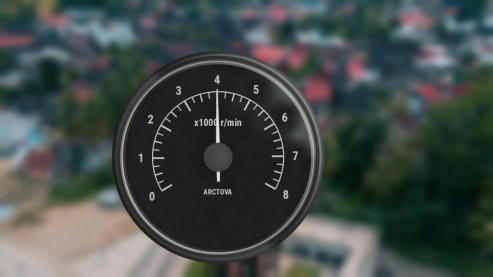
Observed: 4000 rpm
